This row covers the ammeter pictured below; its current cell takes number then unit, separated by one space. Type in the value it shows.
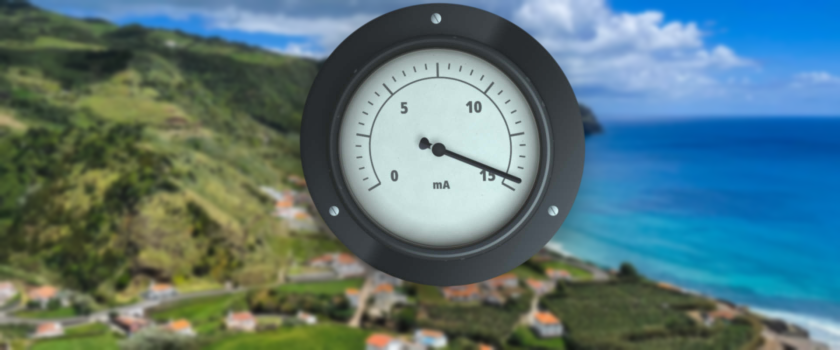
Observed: 14.5 mA
